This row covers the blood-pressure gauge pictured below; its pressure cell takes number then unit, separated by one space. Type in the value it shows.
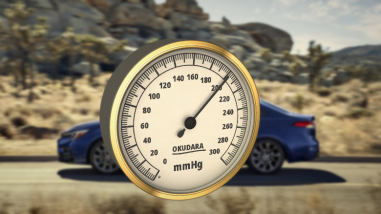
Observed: 200 mmHg
